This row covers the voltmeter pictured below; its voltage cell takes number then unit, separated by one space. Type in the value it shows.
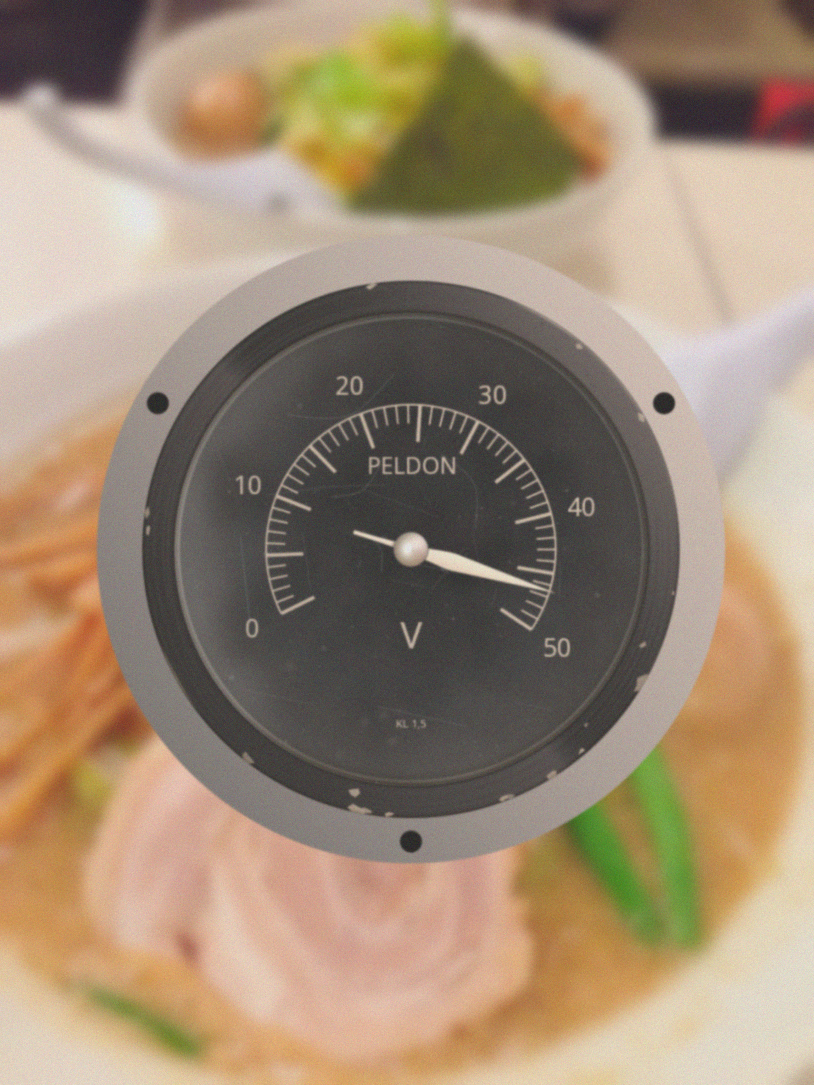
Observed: 46.5 V
